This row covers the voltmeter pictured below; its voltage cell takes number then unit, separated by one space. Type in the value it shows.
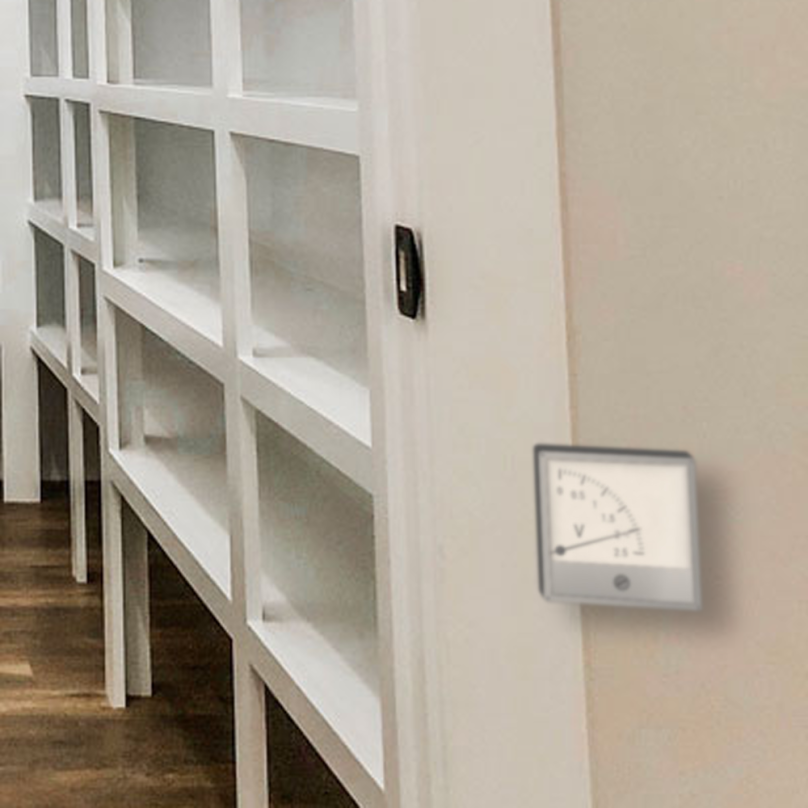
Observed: 2 V
